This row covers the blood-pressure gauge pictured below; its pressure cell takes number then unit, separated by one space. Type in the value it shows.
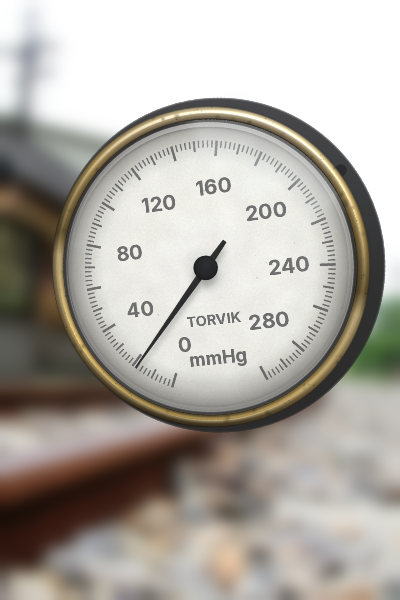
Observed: 18 mmHg
